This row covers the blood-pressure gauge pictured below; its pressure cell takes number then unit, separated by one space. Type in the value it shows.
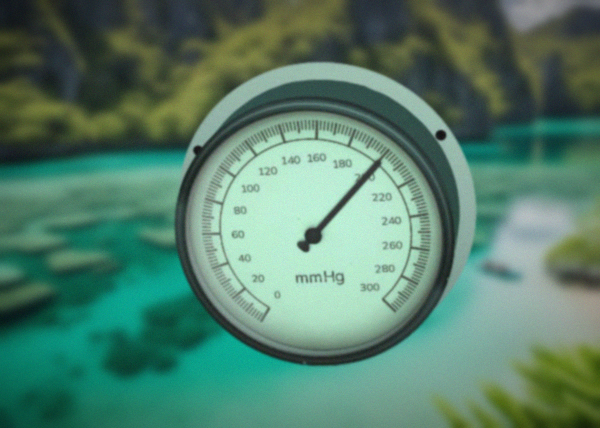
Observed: 200 mmHg
